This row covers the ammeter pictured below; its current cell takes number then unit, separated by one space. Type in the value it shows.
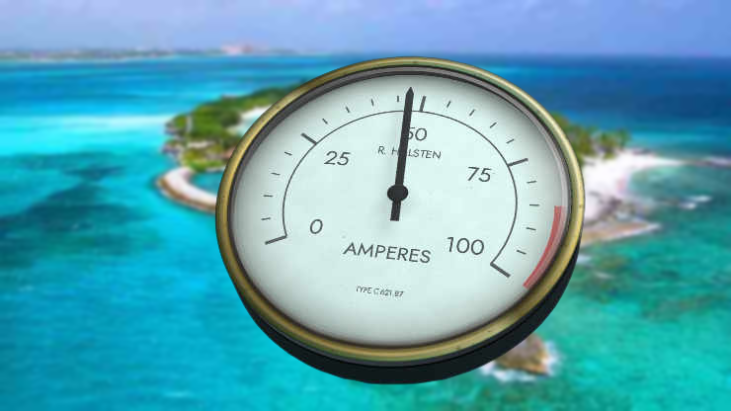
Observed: 47.5 A
